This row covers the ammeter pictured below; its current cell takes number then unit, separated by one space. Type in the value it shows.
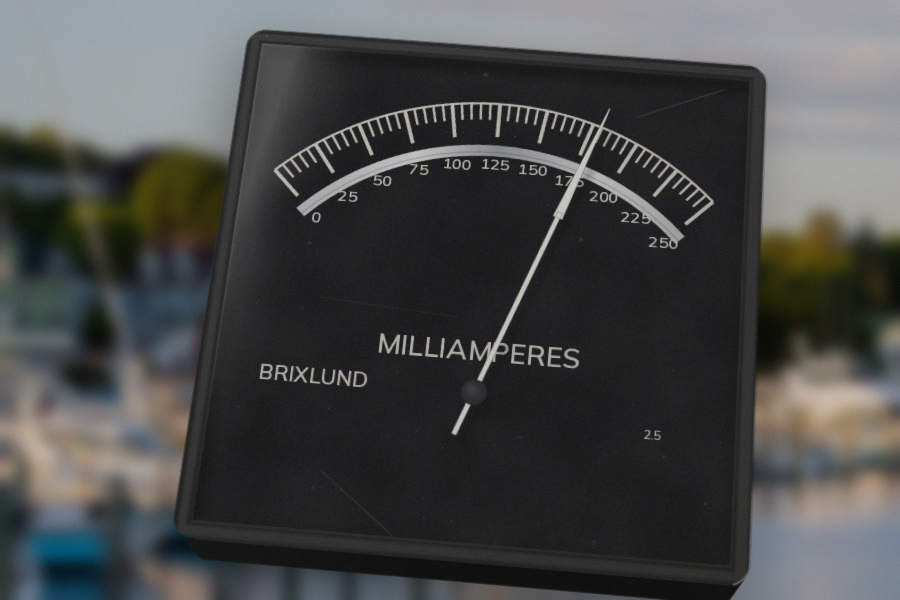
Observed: 180 mA
